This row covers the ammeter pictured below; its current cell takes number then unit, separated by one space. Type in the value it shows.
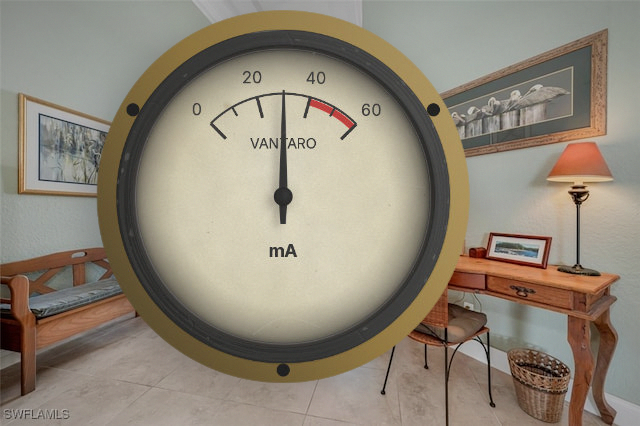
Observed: 30 mA
